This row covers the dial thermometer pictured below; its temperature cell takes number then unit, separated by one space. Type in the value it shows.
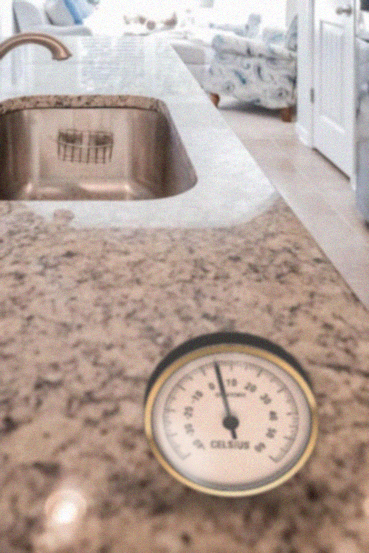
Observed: 5 °C
